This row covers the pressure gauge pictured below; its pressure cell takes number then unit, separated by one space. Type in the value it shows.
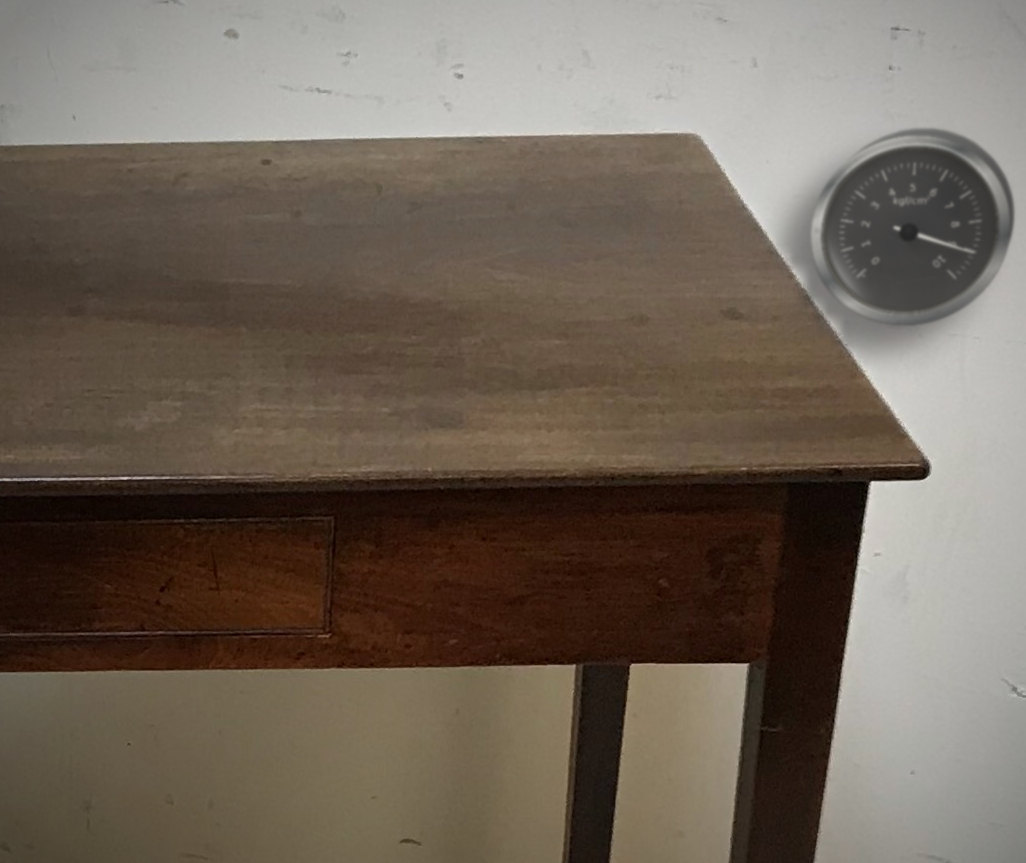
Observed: 9 kg/cm²
